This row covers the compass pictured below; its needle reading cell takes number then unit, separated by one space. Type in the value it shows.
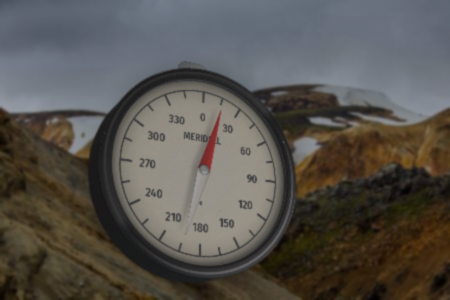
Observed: 15 °
